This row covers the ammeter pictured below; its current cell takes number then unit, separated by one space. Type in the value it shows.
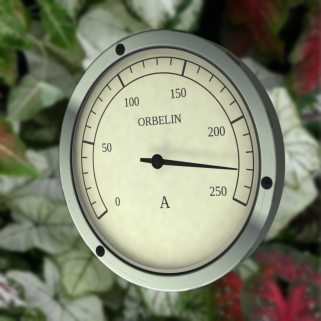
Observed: 230 A
